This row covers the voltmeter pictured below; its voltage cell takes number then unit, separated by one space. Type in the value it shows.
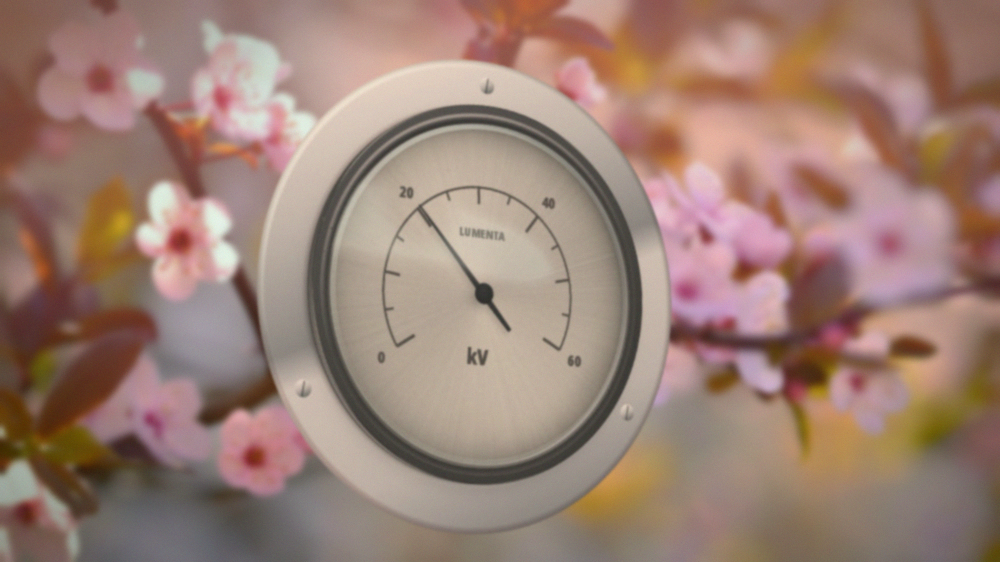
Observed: 20 kV
